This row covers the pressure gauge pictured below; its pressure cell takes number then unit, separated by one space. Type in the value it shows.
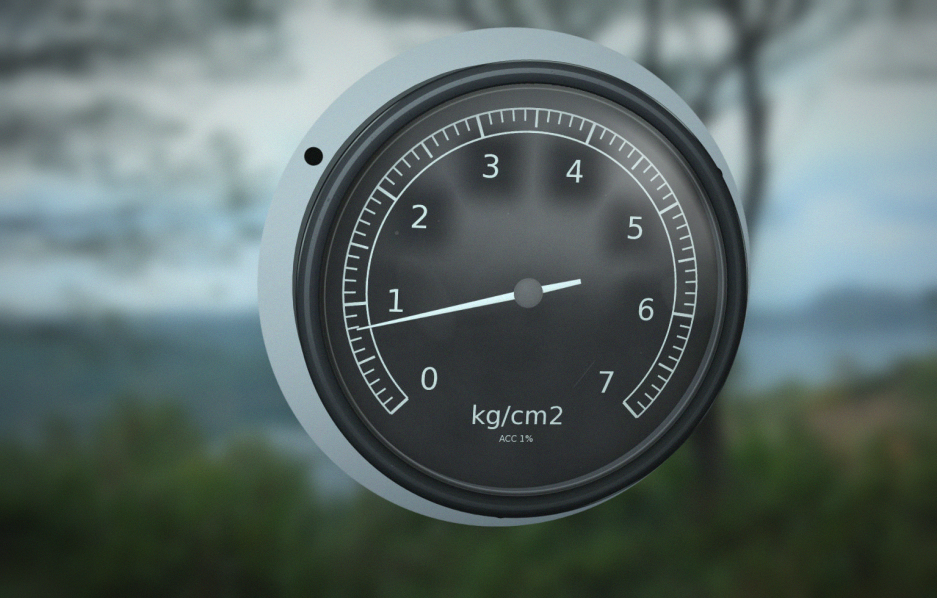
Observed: 0.8 kg/cm²
